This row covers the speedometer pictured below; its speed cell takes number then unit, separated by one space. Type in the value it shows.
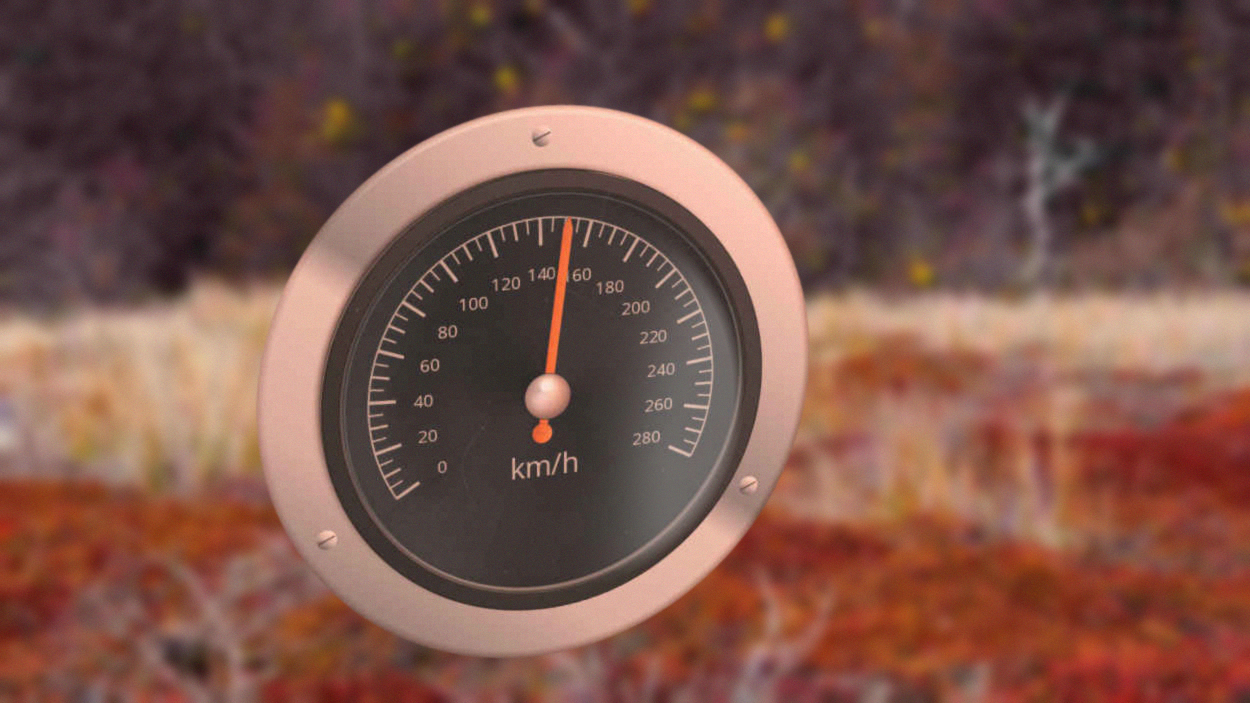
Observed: 150 km/h
